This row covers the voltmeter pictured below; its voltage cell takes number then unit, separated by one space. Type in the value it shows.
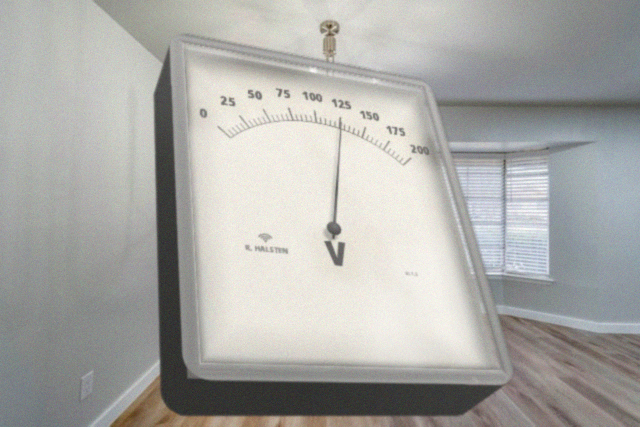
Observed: 125 V
